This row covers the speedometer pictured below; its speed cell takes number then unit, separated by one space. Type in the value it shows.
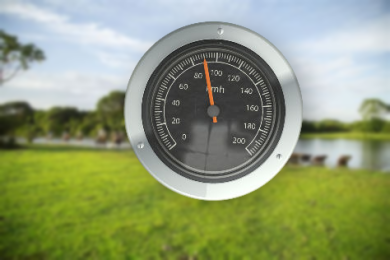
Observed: 90 km/h
